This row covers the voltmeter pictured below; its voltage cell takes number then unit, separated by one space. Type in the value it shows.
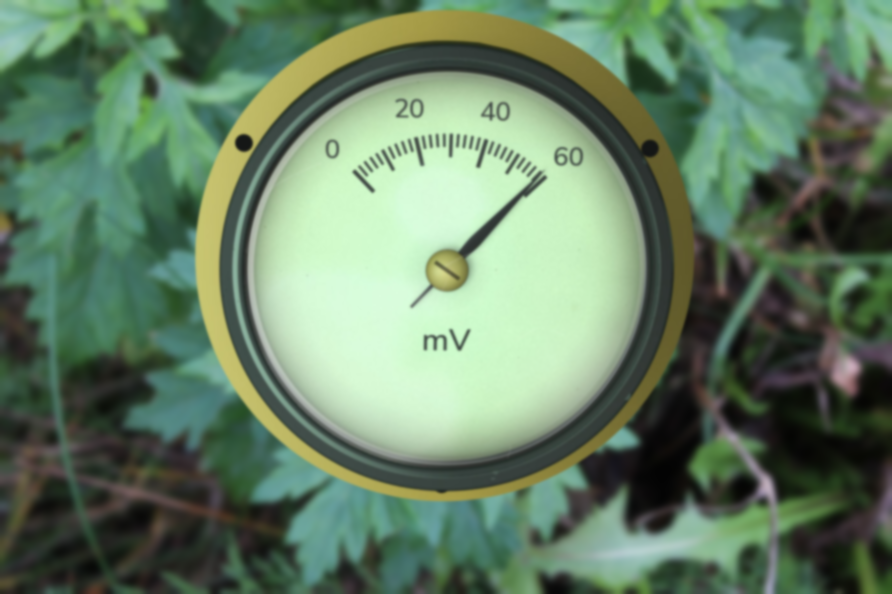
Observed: 58 mV
